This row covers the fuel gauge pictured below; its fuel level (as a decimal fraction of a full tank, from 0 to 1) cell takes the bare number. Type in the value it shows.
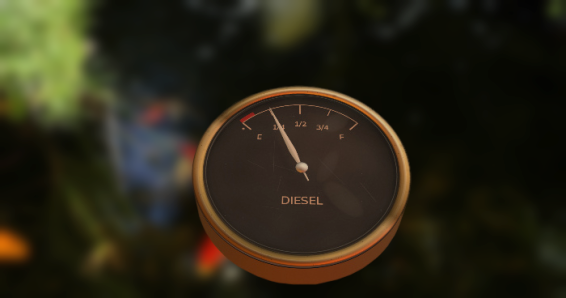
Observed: 0.25
